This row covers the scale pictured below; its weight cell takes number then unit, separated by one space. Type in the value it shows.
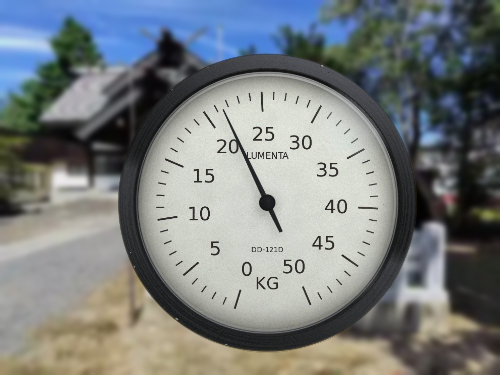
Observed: 21.5 kg
